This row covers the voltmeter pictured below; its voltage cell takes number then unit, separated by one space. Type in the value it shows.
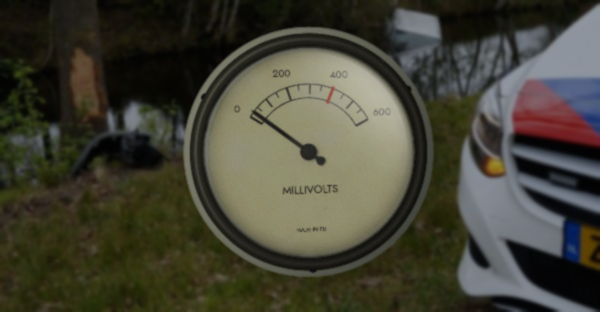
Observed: 25 mV
